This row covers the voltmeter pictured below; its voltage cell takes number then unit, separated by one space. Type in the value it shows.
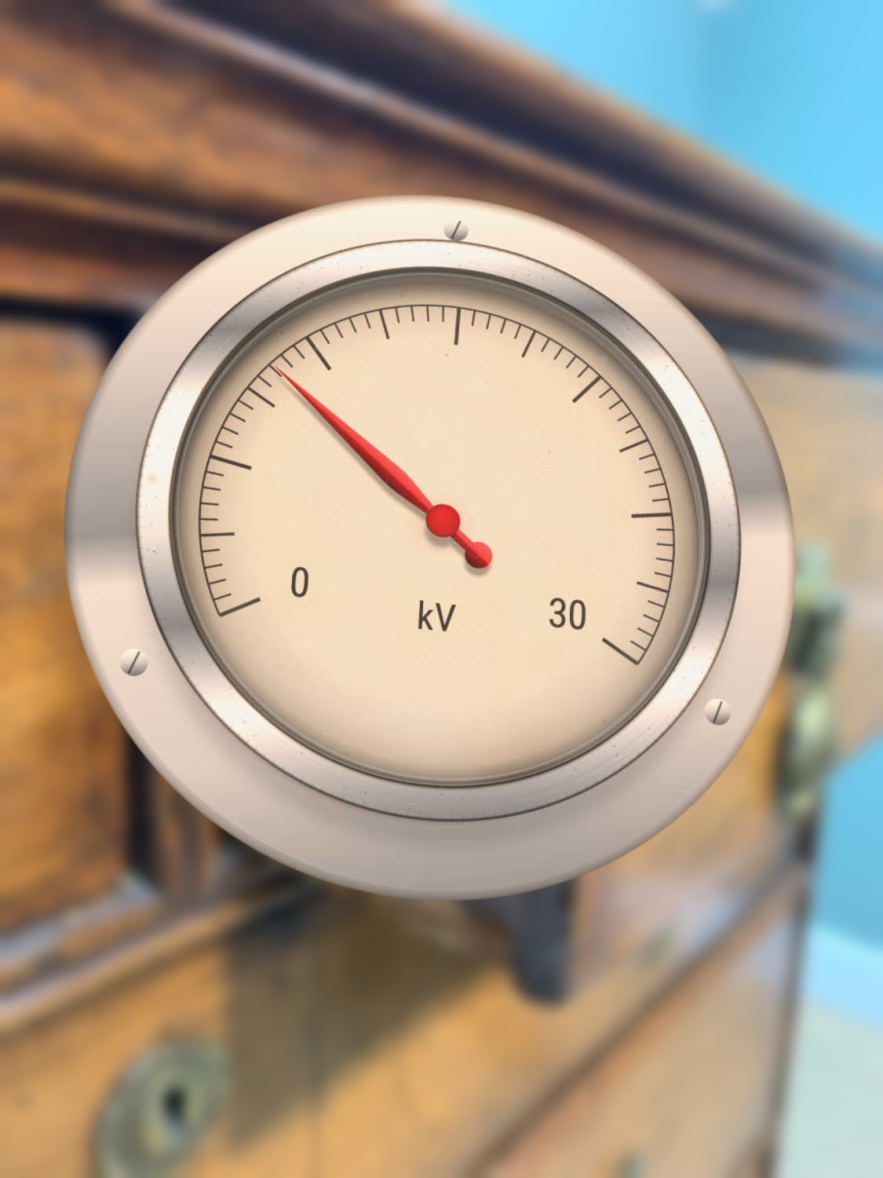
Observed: 8.5 kV
